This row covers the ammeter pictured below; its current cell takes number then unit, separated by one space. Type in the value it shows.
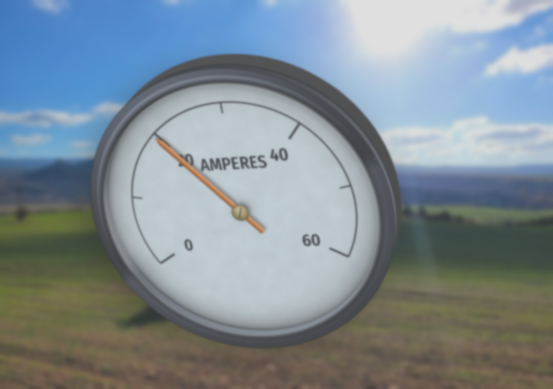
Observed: 20 A
